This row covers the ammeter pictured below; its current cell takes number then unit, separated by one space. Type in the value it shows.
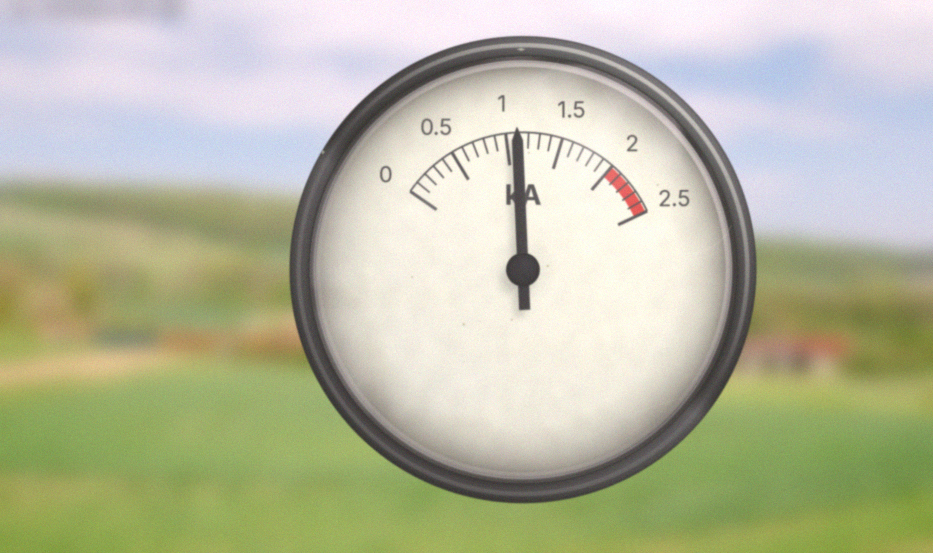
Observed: 1.1 kA
